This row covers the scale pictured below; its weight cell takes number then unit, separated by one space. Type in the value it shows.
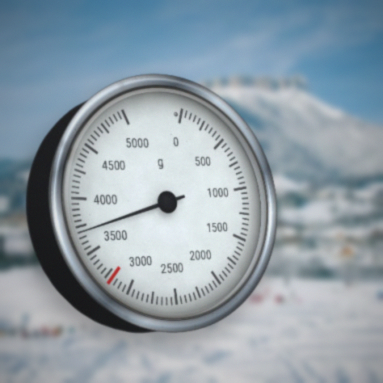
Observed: 3700 g
